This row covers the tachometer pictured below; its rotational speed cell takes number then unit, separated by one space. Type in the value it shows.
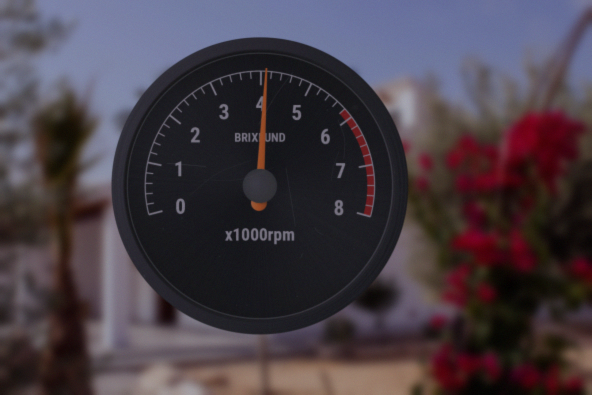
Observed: 4100 rpm
